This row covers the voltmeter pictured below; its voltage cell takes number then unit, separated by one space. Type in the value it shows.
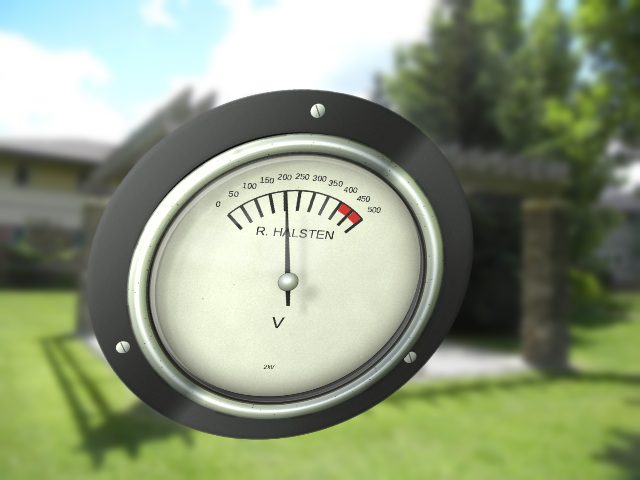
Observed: 200 V
